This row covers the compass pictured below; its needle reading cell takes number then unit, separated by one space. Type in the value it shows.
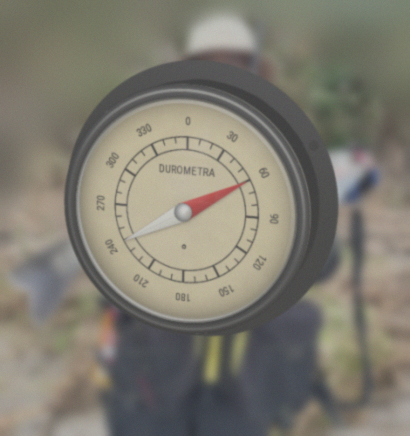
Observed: 60 °
